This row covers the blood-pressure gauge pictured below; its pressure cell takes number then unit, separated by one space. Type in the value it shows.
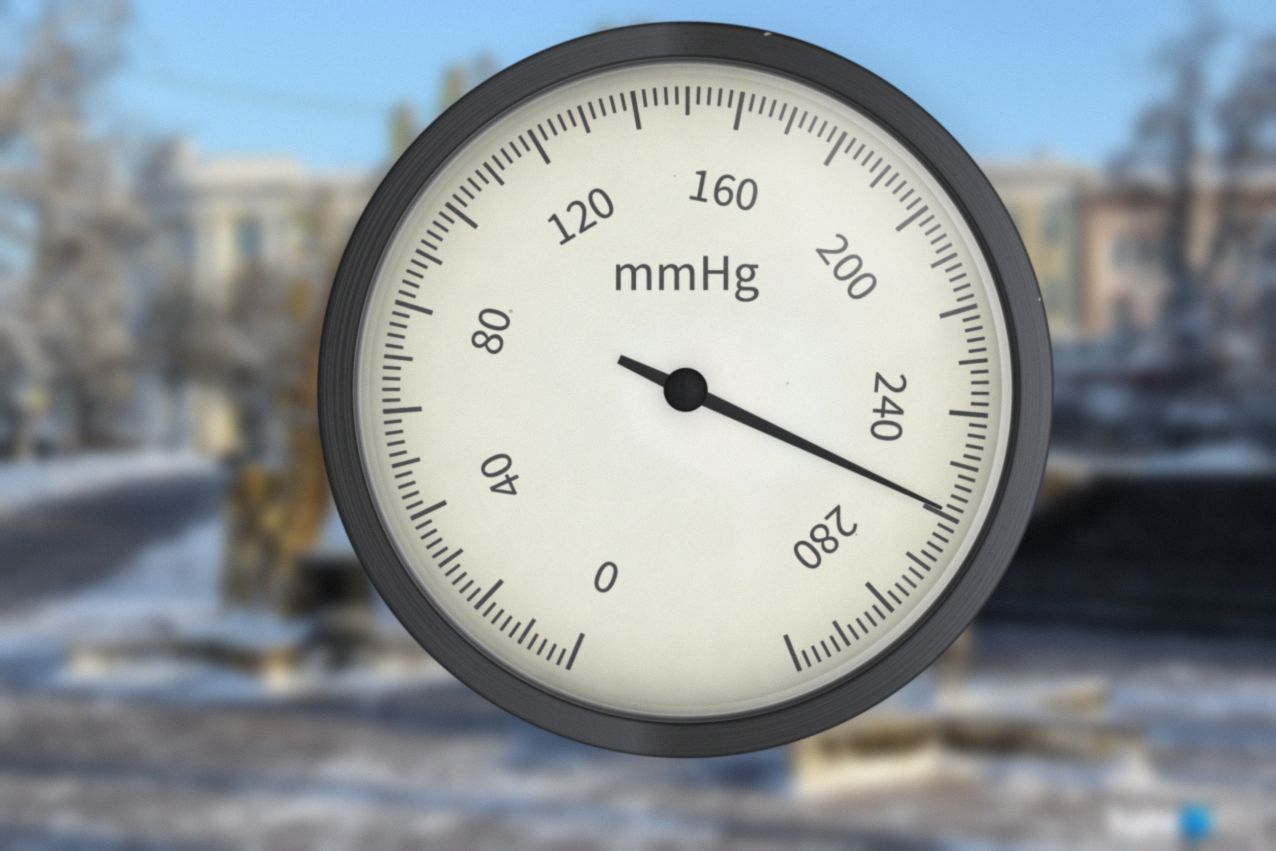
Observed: 259 mmHg
